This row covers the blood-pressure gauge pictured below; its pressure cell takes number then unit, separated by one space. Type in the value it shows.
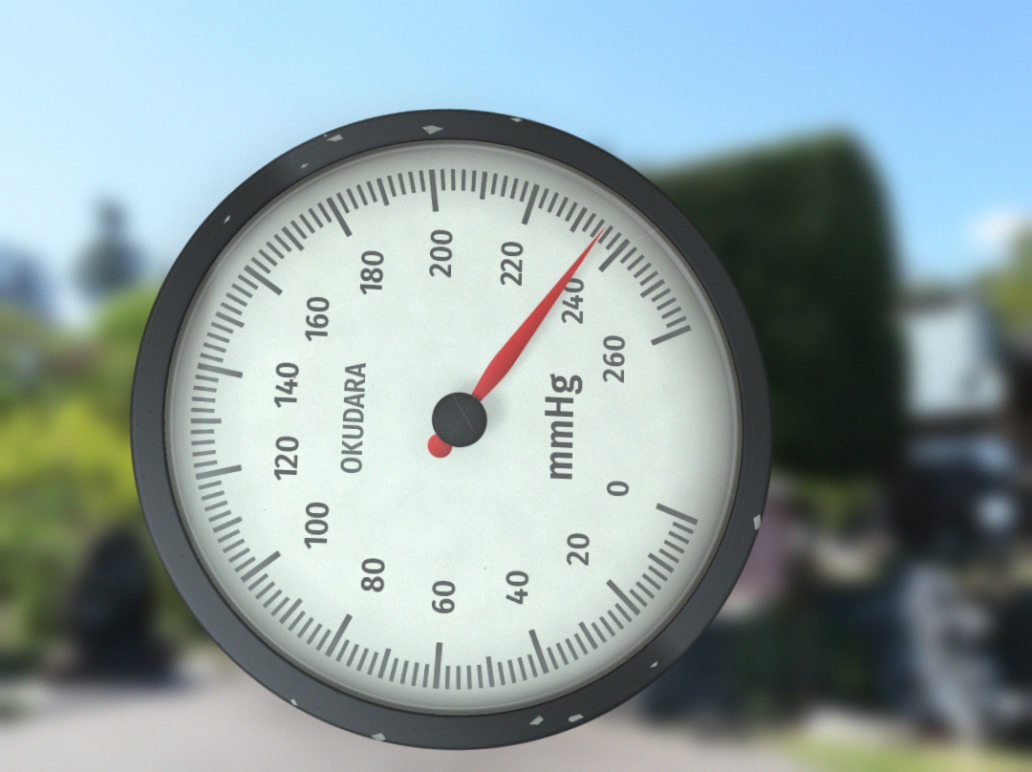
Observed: 235 mmHg
